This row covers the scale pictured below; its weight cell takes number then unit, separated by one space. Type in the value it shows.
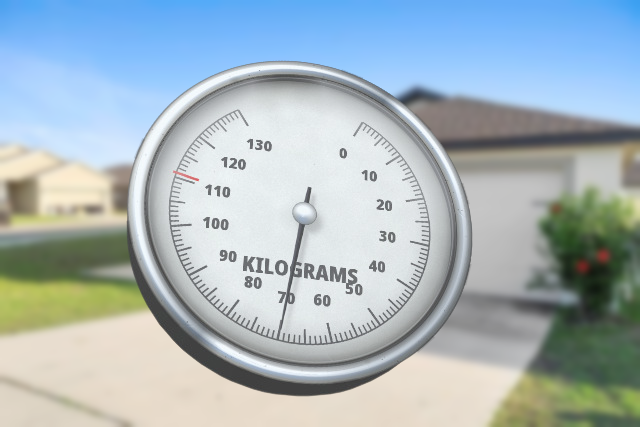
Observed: 70 kg
